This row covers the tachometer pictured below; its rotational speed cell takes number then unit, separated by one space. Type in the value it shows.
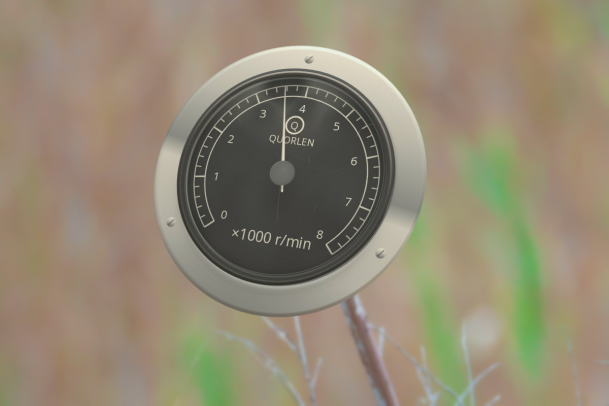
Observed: 3600 rpm
